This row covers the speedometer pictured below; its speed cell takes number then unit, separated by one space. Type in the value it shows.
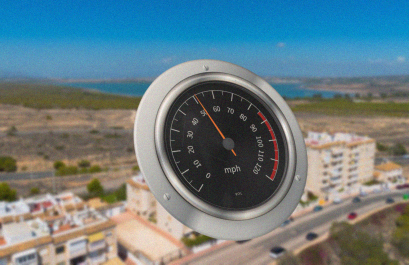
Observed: 50 mph
